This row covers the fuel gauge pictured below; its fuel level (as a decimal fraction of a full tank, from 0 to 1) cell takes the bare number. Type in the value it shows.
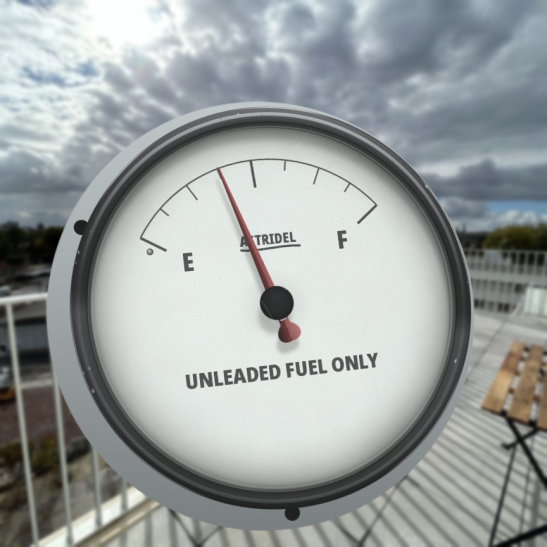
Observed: 0.375
